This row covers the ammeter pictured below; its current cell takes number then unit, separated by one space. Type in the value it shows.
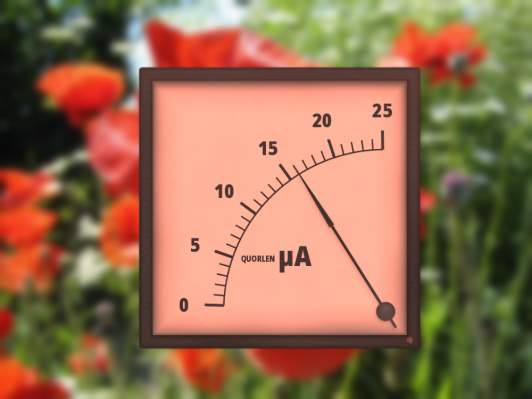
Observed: 16 µA
